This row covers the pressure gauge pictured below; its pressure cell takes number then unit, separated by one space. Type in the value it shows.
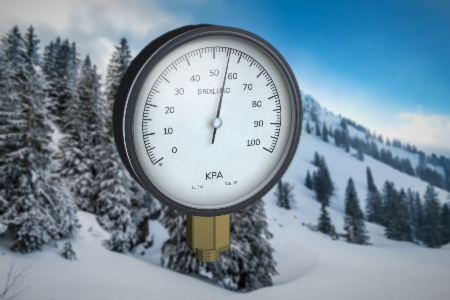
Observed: 55 kPa
